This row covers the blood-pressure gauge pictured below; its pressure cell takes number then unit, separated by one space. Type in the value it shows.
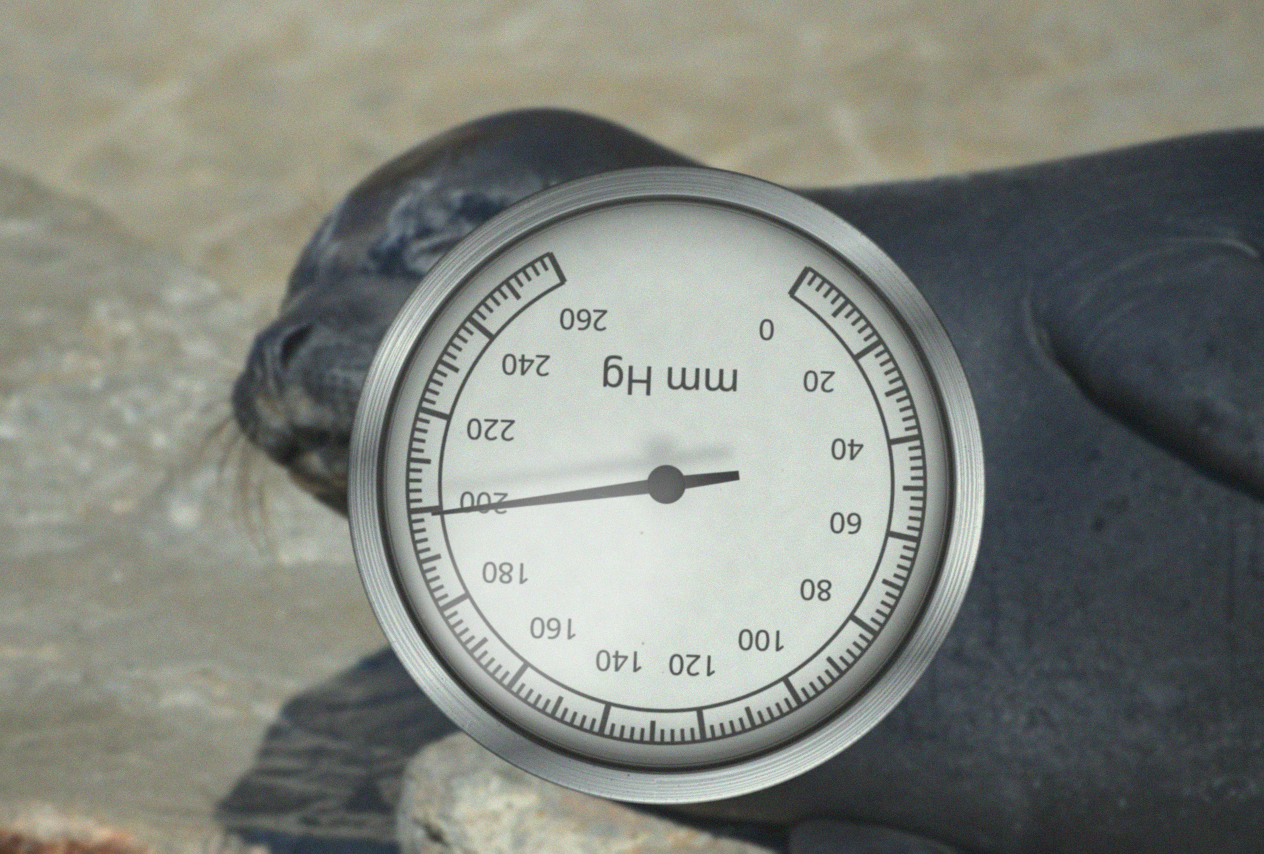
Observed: 199 mmHg
